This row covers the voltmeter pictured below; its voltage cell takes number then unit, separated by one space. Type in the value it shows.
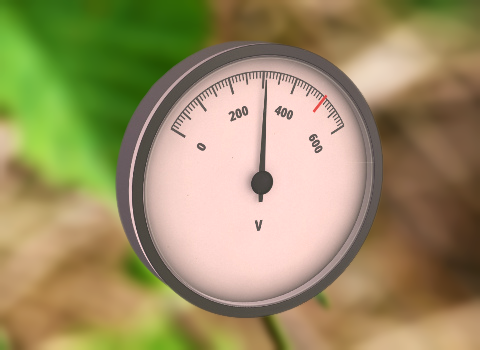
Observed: 300 V
